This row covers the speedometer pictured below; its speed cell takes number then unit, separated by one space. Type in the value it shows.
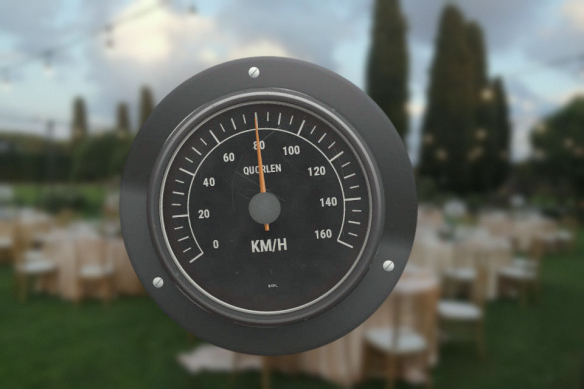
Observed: 80 km/h
